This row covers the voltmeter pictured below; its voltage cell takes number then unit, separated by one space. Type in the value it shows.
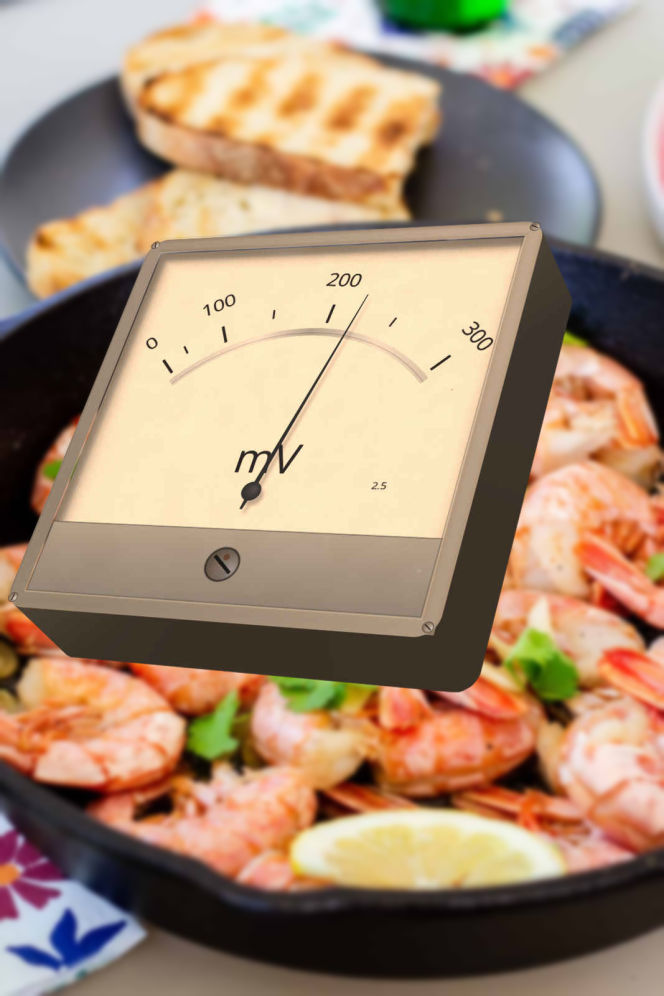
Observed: 225 mV
